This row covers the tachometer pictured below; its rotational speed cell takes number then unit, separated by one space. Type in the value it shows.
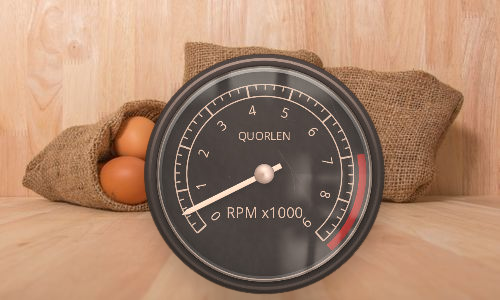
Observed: 500 rpm
